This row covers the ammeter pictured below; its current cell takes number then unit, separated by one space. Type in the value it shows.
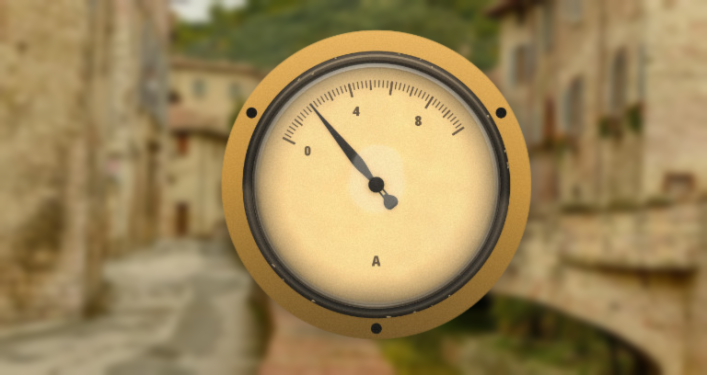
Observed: 2 A
